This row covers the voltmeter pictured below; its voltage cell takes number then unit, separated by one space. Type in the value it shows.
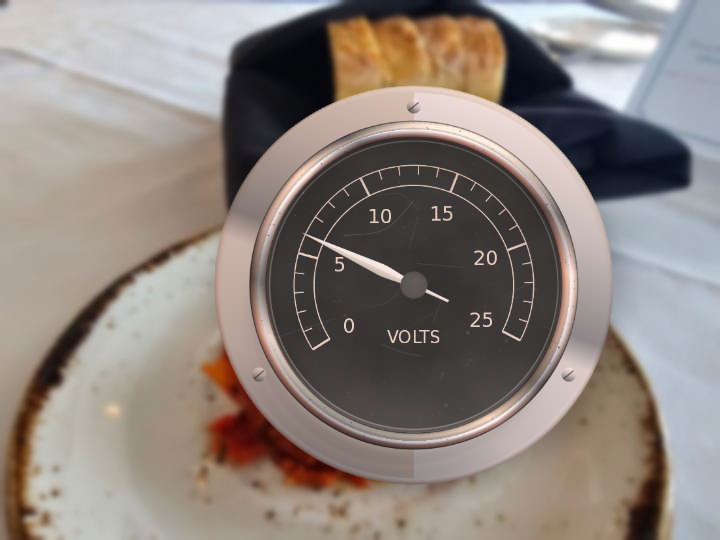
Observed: 6 V
